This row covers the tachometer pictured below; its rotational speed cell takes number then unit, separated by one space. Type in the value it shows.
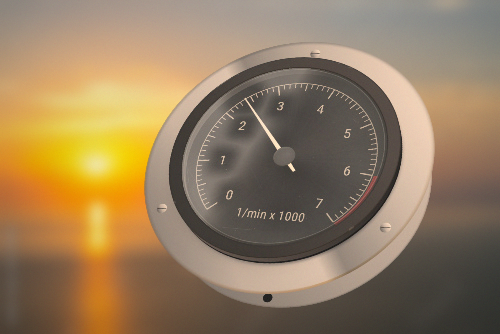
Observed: 2400 rpm
